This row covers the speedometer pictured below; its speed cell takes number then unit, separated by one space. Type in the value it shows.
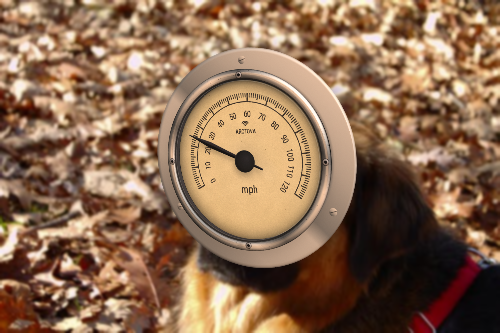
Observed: 25 mph
